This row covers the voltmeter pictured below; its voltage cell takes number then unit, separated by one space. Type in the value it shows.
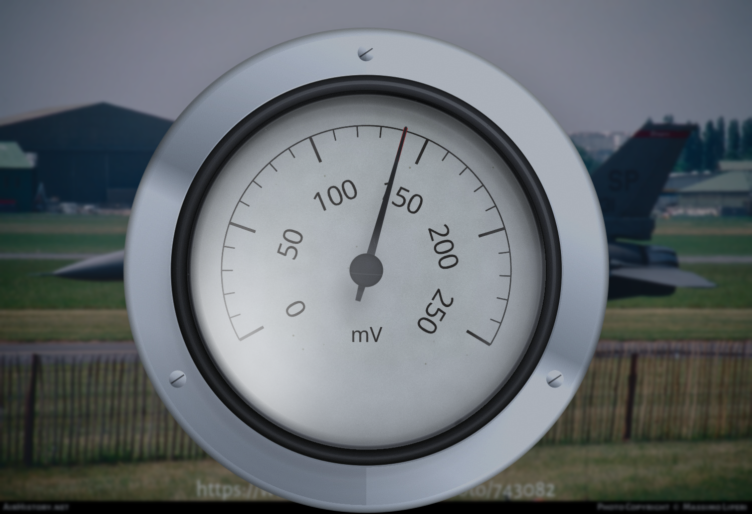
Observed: 140 mV
